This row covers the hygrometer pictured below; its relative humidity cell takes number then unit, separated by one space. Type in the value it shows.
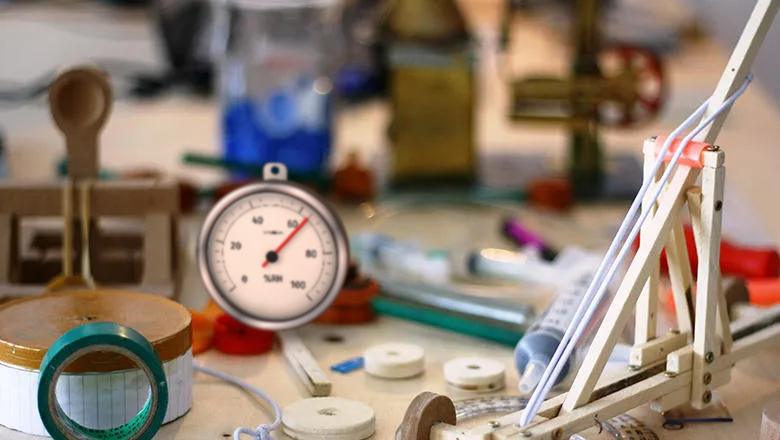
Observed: 64 %
